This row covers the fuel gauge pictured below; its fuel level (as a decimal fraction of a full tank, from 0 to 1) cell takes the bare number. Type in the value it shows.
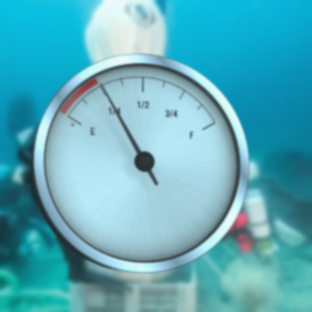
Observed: 0.25
